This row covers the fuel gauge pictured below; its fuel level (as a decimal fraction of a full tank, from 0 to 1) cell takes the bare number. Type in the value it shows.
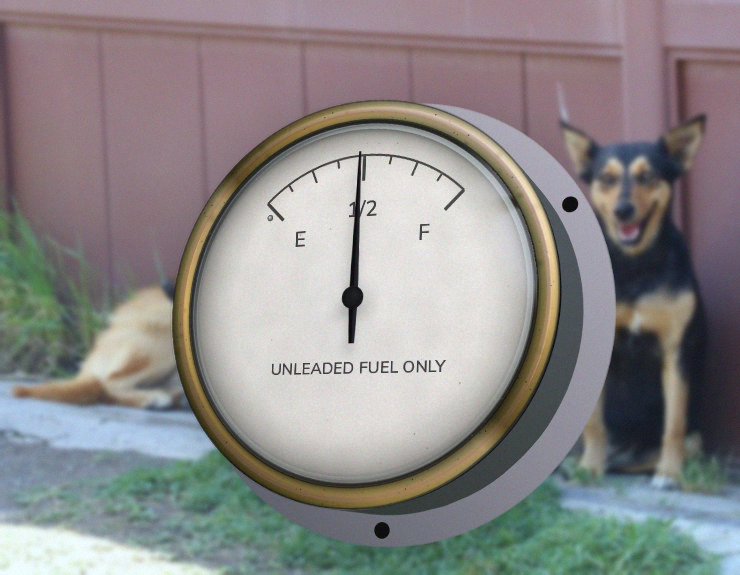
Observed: 0.5
